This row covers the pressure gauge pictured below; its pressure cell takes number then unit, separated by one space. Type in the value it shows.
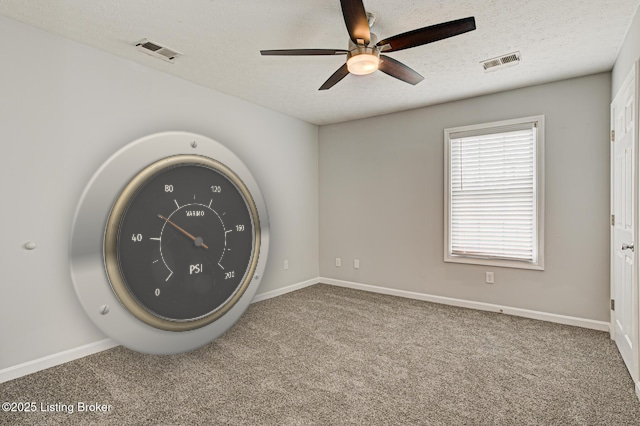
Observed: 60 psi
